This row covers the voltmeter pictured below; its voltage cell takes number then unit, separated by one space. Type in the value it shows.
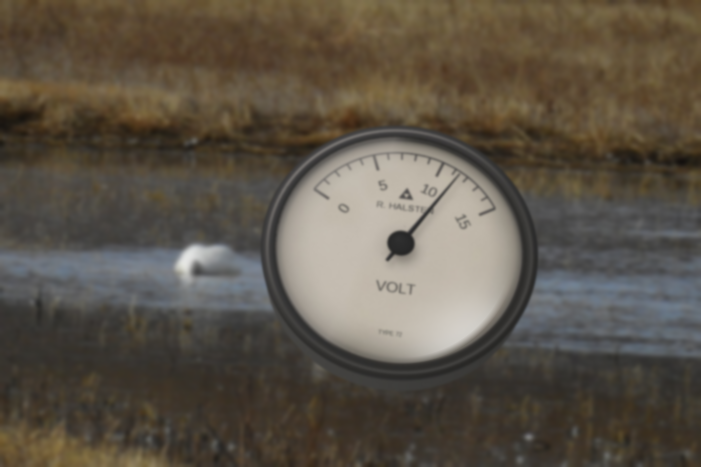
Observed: 11.5 V
